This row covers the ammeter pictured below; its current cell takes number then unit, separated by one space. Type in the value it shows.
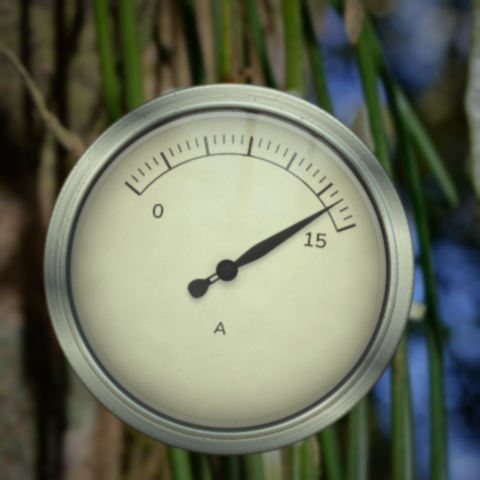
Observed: 13.5 A
